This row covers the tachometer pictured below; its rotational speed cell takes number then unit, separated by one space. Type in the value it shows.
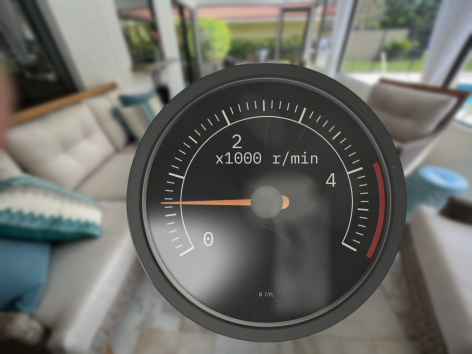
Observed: 650 rpm
